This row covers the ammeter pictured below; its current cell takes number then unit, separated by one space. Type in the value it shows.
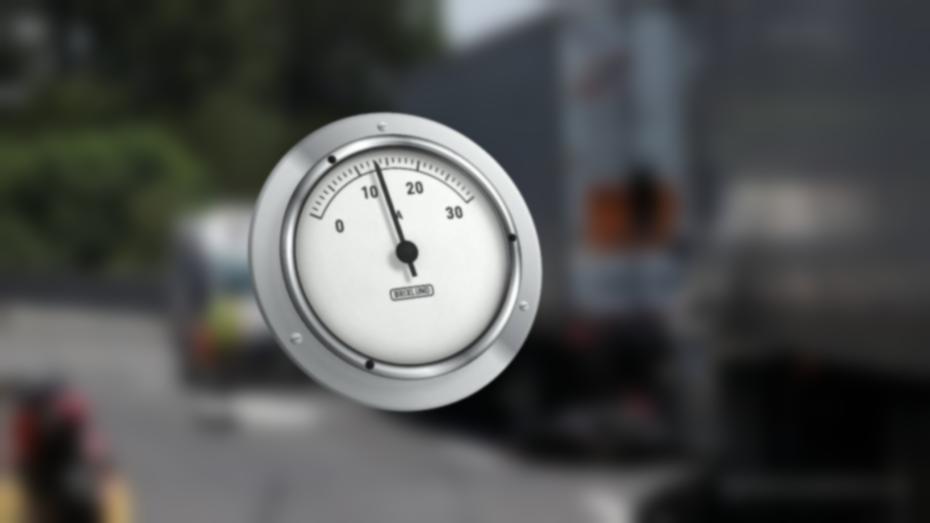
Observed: 13 A
